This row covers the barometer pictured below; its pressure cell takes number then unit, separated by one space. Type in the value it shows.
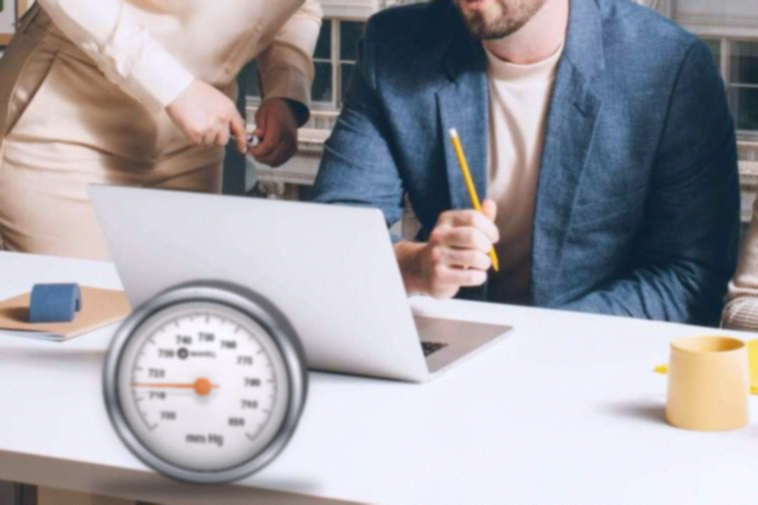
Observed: 715 mmHg
